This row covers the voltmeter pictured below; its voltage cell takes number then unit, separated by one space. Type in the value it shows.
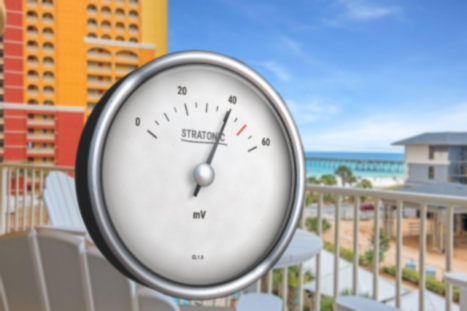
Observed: 40 mV
